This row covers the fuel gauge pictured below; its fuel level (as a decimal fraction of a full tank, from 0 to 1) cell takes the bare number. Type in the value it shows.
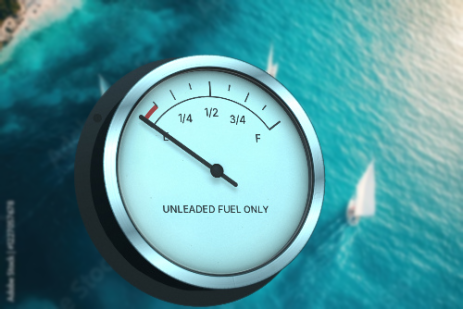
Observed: 0
